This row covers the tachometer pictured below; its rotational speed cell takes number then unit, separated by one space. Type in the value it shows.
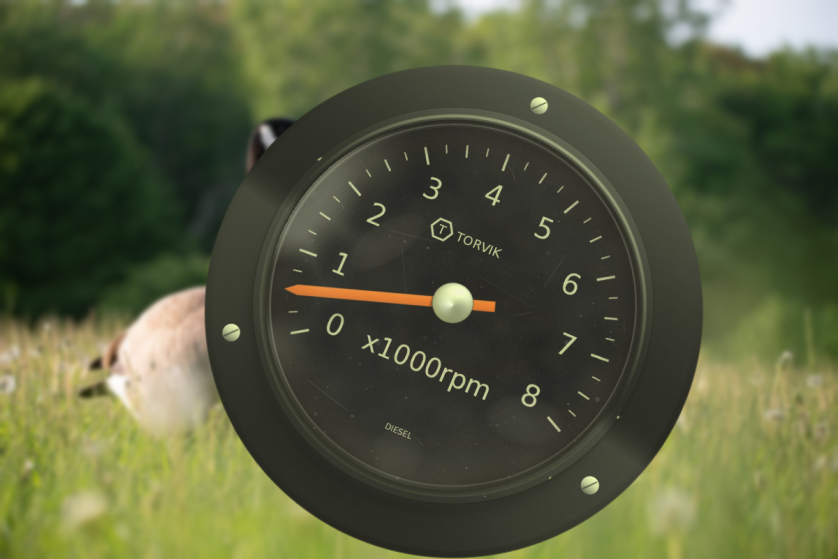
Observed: 500 rpm
